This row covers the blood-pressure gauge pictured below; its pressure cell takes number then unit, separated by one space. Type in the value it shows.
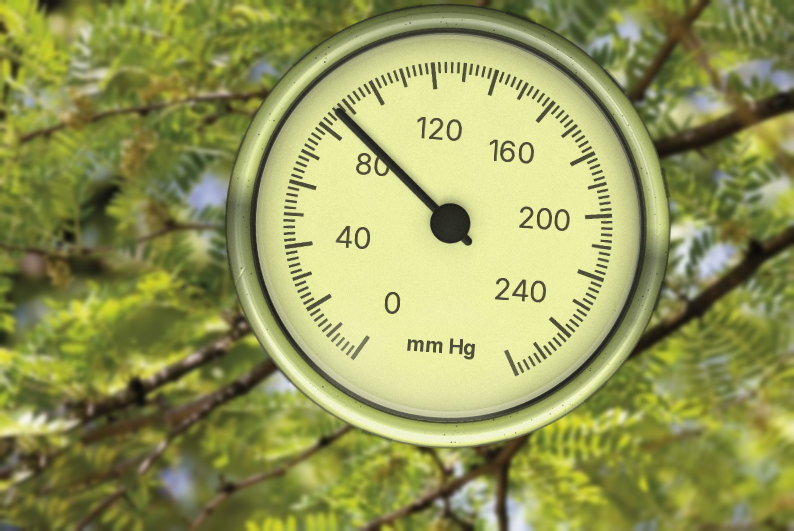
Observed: 86 mmHg
